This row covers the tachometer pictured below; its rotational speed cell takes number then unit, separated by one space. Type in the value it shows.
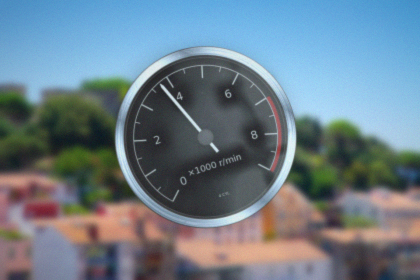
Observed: 3750 rpm
